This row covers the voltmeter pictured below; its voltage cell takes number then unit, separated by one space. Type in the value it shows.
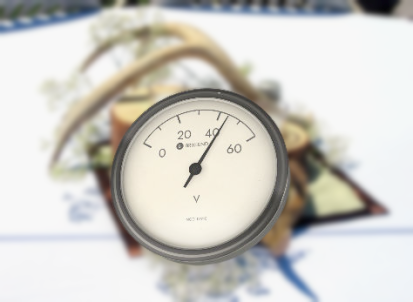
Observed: 45 V
